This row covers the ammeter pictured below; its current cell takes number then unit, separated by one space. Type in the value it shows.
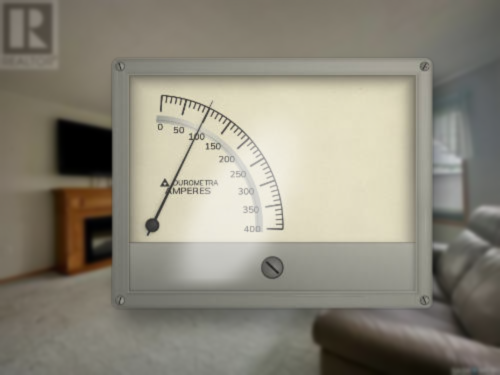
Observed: 100 A
